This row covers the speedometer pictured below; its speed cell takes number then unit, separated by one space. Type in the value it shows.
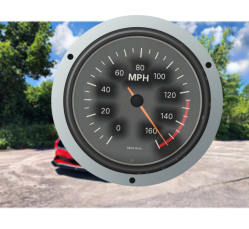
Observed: 155 mph
